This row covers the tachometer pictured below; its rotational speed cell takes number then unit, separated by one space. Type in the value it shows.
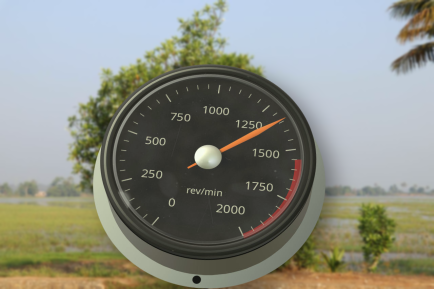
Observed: 1350 rpm
